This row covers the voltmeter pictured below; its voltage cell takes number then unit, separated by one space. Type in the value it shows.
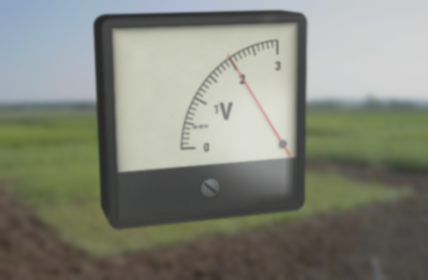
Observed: 2 V
